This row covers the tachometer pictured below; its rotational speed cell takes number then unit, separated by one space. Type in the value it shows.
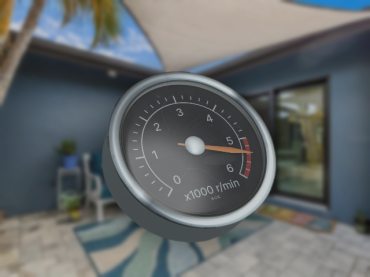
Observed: 5400 rpm
